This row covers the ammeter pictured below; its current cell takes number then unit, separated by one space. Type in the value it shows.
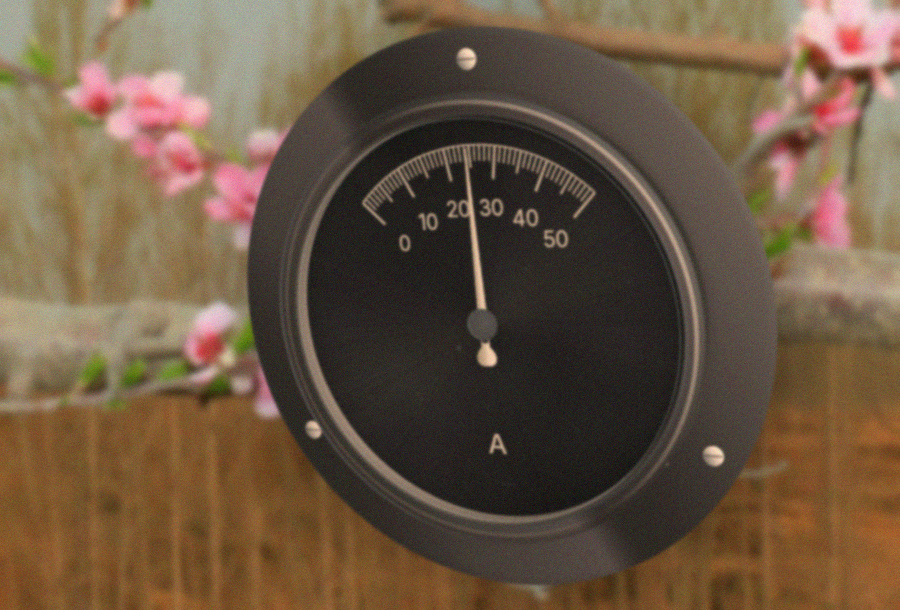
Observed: 25 A
